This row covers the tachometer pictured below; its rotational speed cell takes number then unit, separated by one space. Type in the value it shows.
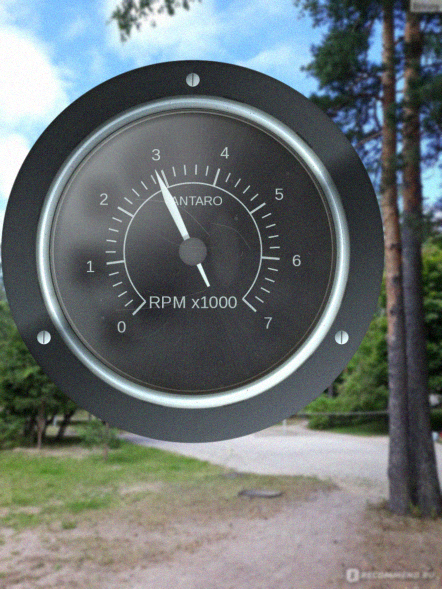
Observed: 2900 rpm
